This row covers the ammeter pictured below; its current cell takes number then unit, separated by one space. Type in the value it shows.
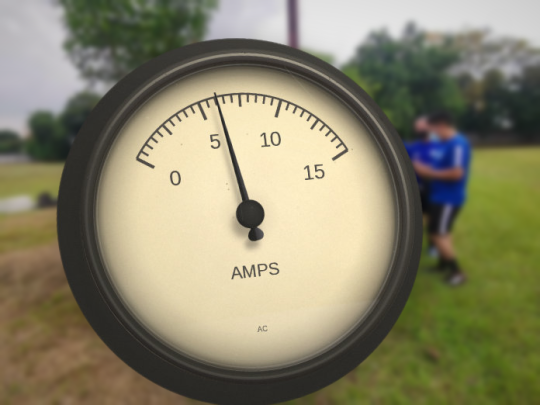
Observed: 6 A
